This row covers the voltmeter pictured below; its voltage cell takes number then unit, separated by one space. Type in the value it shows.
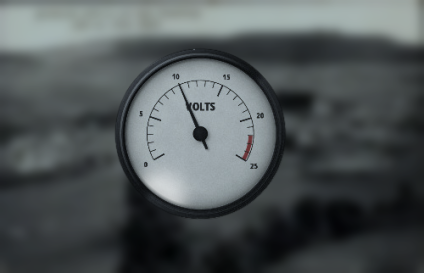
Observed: 10 V
